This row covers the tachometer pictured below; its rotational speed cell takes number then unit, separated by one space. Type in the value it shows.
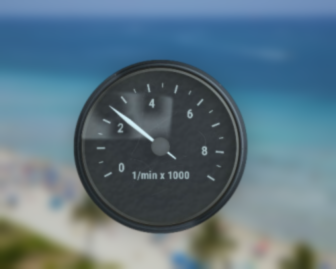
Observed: 2500 rpm
